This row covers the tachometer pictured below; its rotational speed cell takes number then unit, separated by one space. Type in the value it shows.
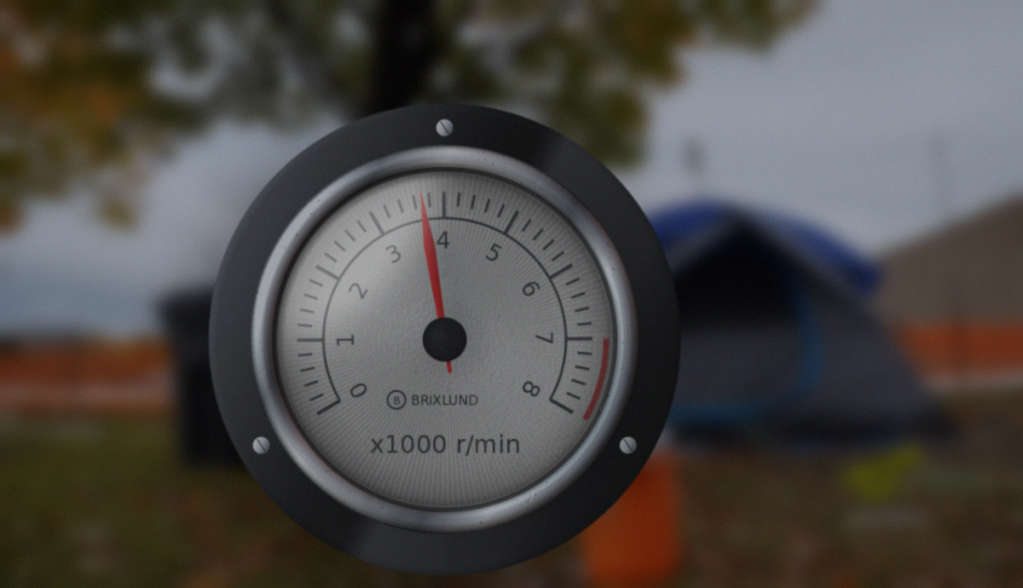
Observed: 3700 rpm
